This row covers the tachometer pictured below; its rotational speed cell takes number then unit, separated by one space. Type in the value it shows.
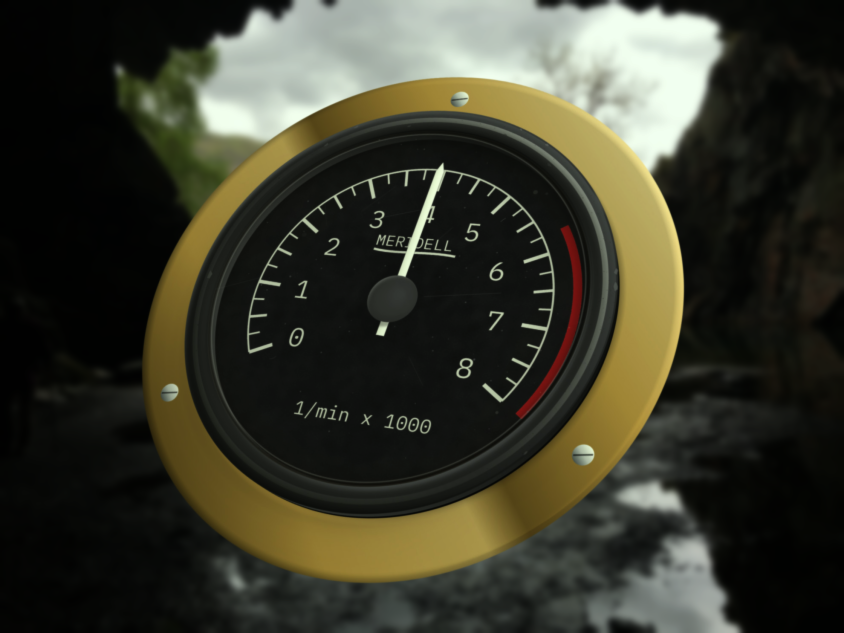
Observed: 4000 rpm
